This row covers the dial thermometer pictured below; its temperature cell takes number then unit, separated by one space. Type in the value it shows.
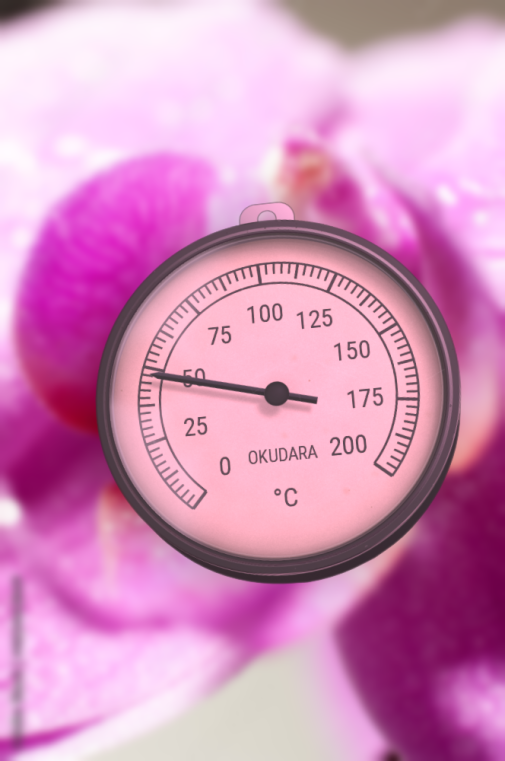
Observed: 47.5 °C
